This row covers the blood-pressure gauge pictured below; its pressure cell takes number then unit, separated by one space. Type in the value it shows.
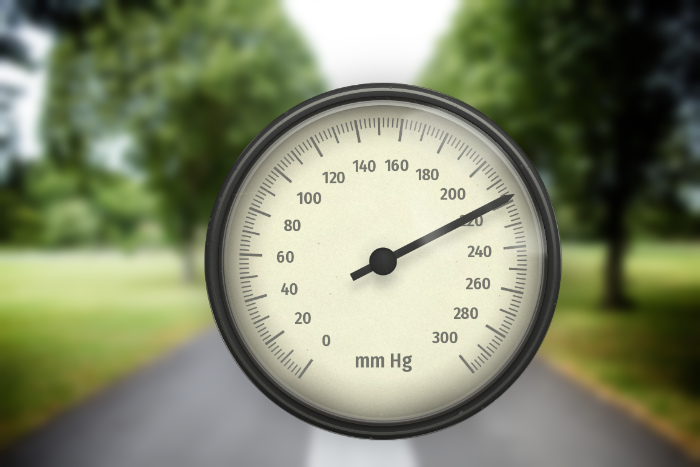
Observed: 218 mmHg
